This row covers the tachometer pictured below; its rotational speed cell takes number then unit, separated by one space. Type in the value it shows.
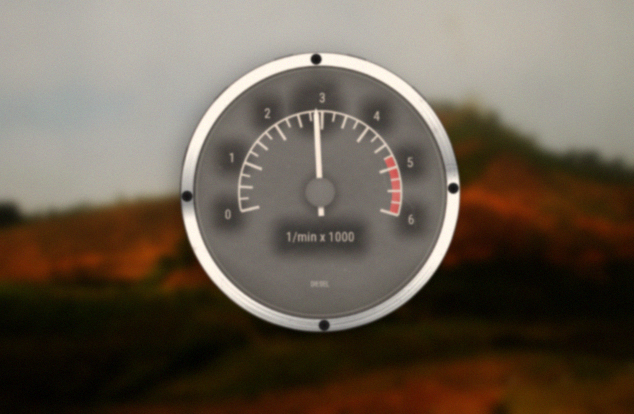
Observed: 2875 rpm
